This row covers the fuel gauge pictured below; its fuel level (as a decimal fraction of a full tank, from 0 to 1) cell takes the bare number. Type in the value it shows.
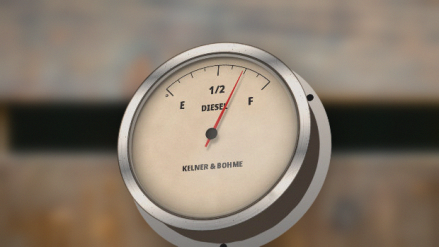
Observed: 0.75
